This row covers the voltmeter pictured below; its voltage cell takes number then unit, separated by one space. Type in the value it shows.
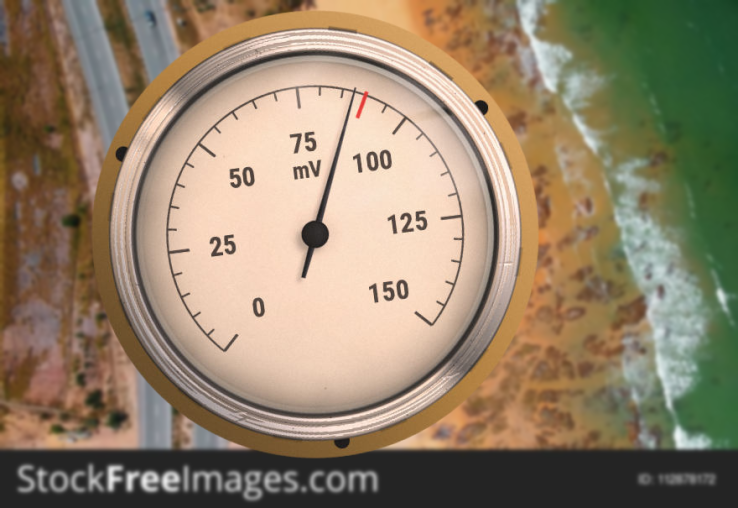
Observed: 87.5 mV
